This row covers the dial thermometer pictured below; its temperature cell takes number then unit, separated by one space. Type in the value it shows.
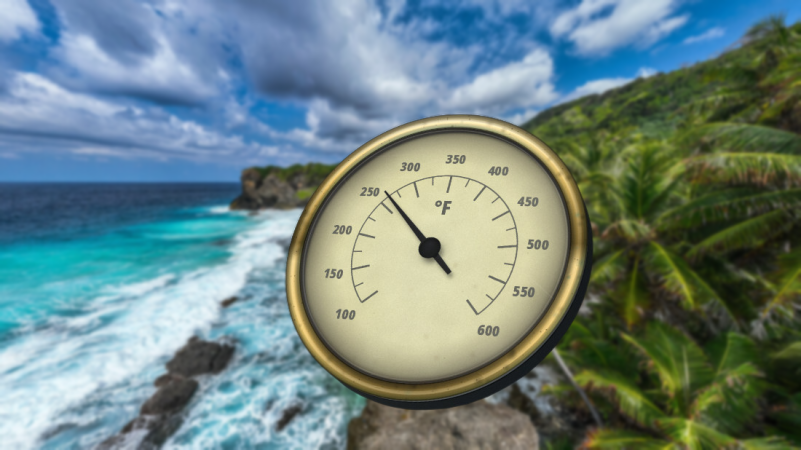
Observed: 262.5 °F
